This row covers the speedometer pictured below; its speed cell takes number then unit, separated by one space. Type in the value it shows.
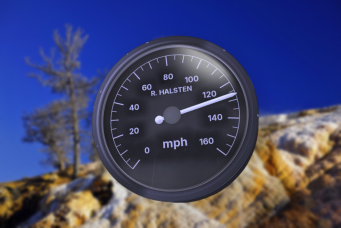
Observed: 127.5 mph
